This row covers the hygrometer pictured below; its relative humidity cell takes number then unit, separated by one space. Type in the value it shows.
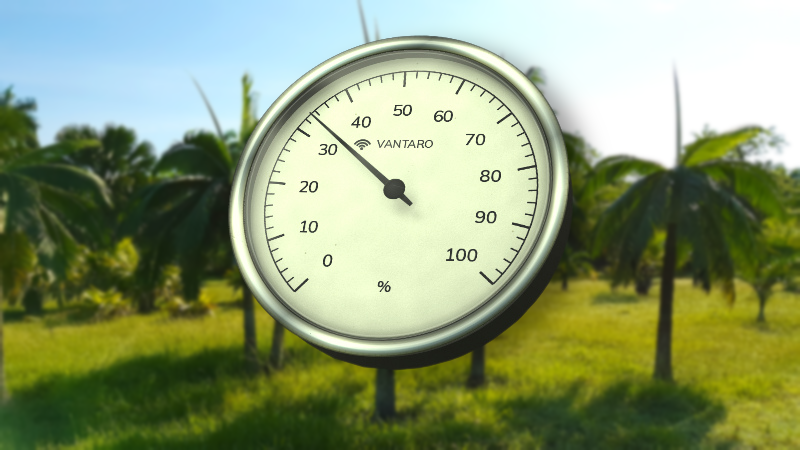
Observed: 33 %
